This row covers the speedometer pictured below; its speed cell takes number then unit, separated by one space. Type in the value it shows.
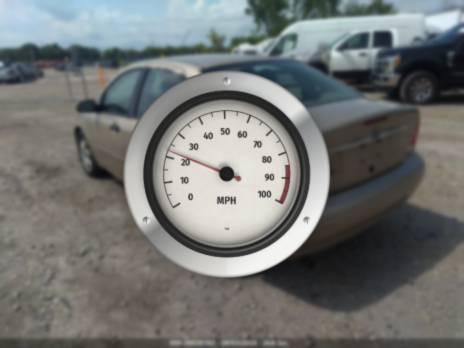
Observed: 22.5 mph
